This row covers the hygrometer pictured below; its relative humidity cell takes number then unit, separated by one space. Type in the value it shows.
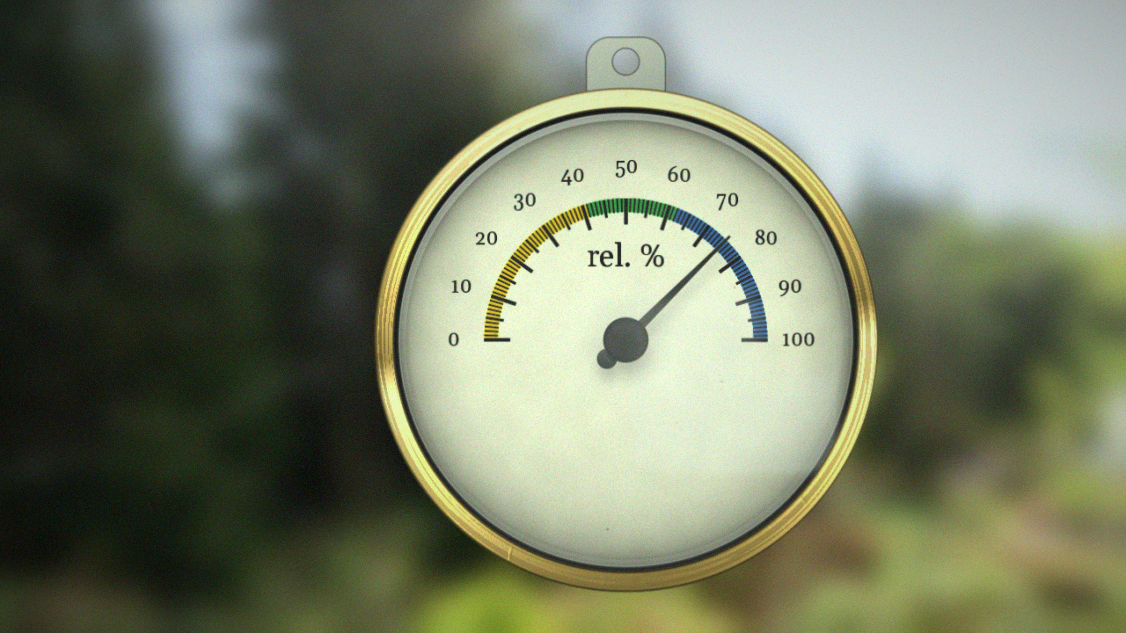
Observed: 75 %
